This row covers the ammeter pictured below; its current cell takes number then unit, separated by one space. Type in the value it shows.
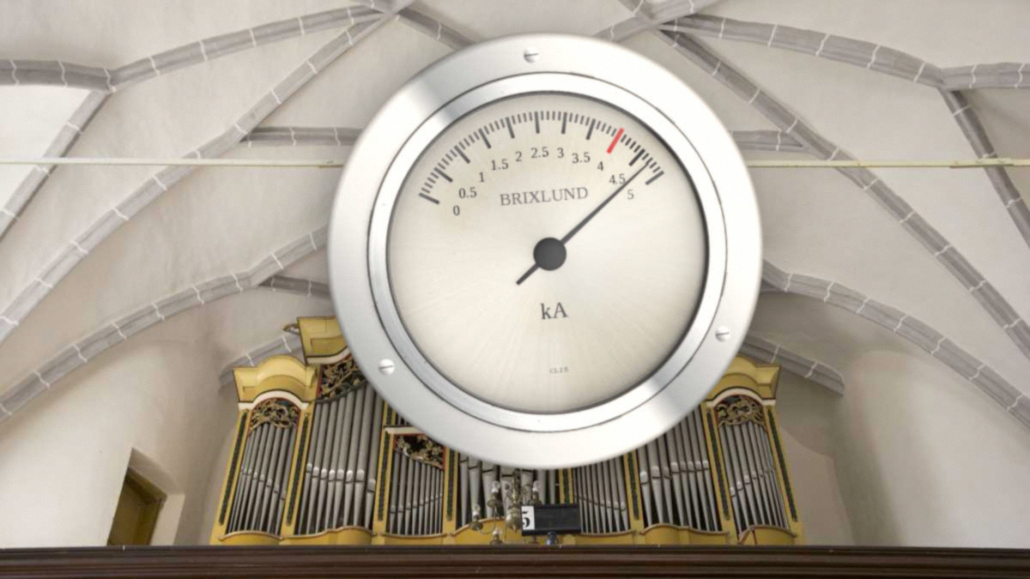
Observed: 4.7 kA
